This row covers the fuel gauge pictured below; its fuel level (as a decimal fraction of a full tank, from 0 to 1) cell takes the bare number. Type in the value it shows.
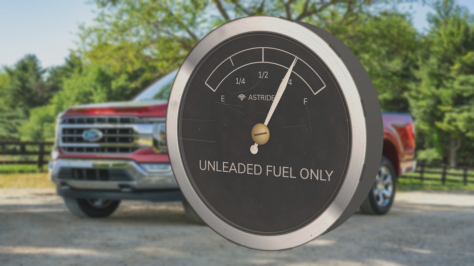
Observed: 0.75
